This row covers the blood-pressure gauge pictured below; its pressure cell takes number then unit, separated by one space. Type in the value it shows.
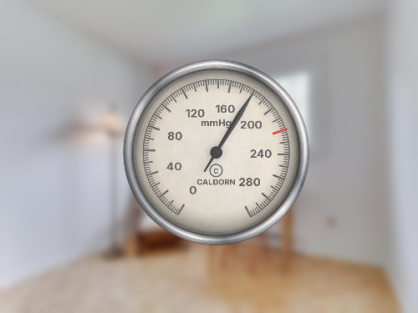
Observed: 180 mmHg
